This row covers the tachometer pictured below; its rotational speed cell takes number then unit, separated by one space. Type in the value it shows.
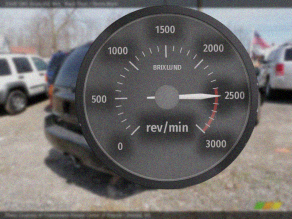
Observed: 2500 rpm
